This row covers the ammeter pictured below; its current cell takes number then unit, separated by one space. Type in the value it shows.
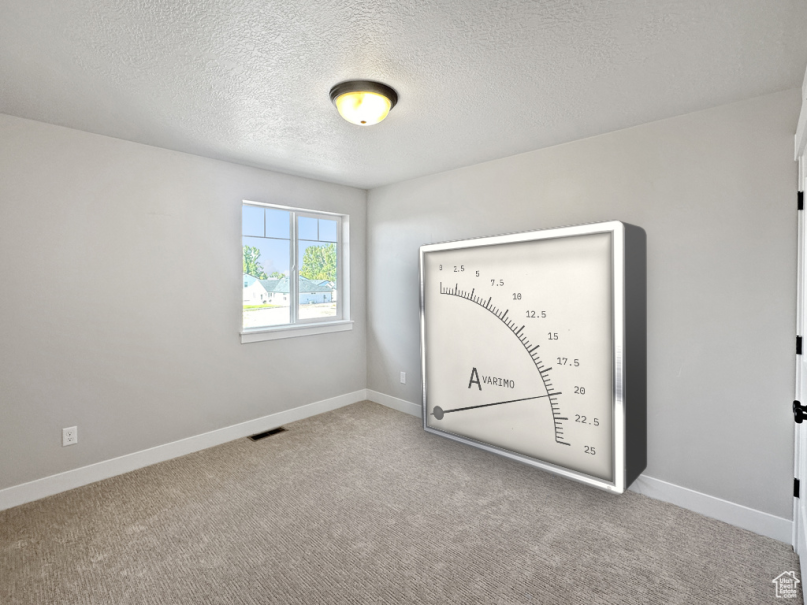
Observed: 20 A
